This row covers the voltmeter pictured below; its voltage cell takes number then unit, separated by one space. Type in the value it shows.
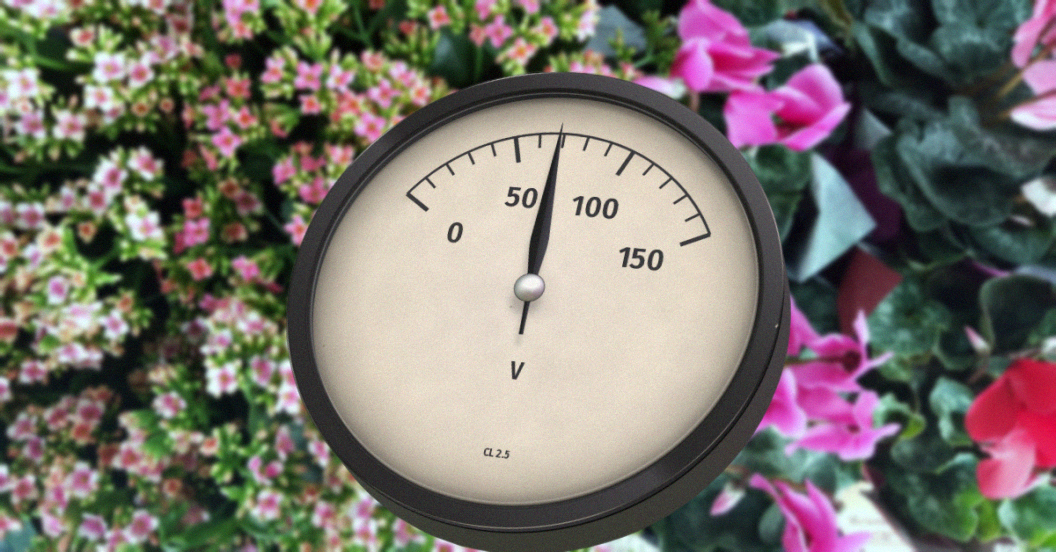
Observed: 70 V
